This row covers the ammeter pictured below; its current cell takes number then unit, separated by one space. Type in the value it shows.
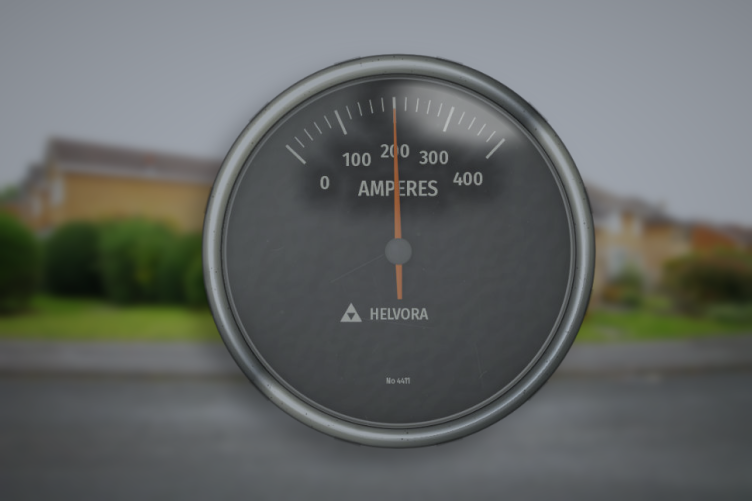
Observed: 200 A
